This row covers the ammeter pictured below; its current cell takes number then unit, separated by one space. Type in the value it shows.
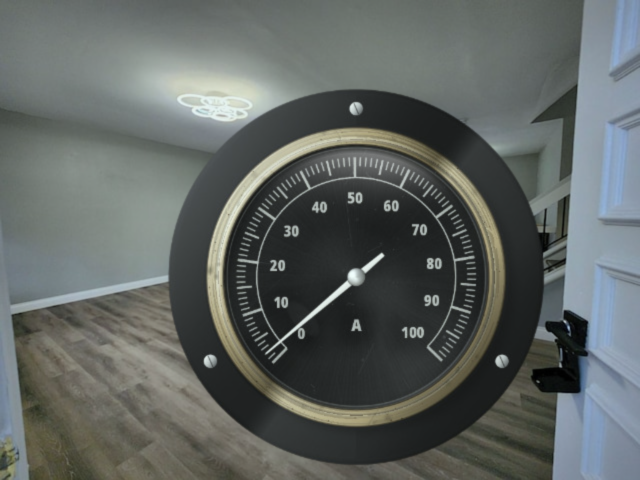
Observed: 2 A
